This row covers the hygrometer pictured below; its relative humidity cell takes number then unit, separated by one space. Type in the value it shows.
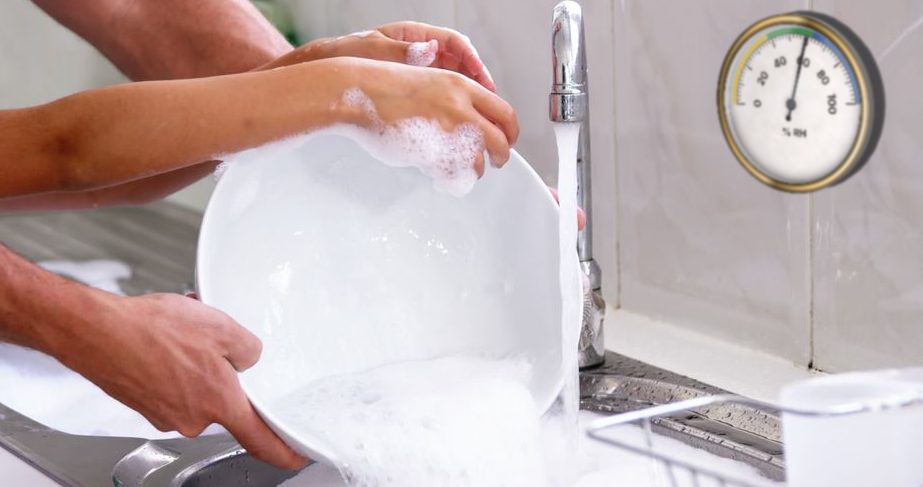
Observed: 60 %
